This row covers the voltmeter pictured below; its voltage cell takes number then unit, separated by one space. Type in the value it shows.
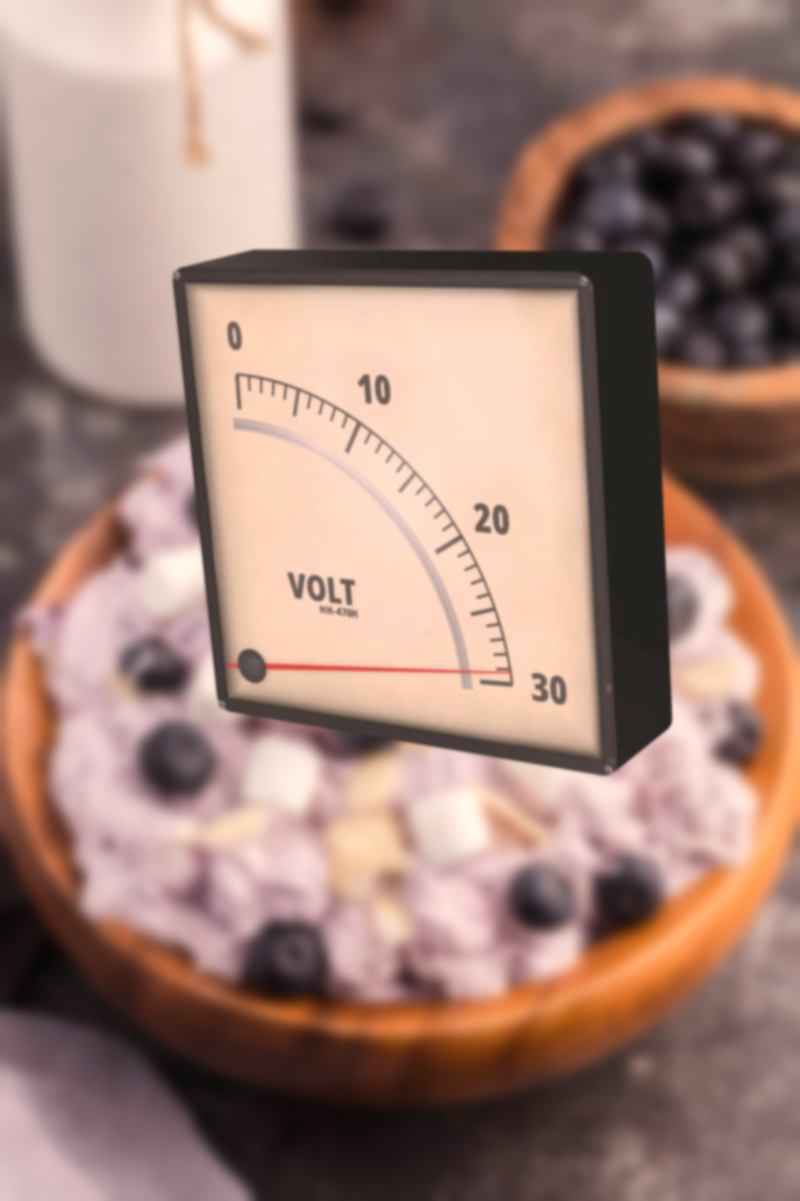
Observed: 29 V
